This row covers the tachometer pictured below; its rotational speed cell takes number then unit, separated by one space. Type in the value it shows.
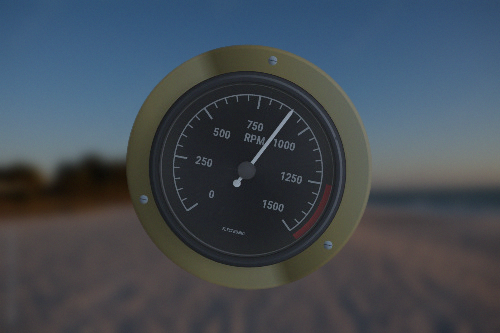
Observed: 900 rpm
